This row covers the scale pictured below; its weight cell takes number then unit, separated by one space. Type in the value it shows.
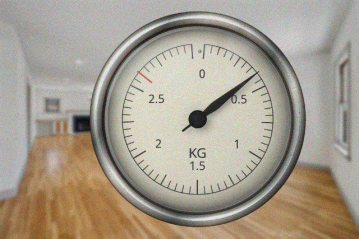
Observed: 0.4 kg
